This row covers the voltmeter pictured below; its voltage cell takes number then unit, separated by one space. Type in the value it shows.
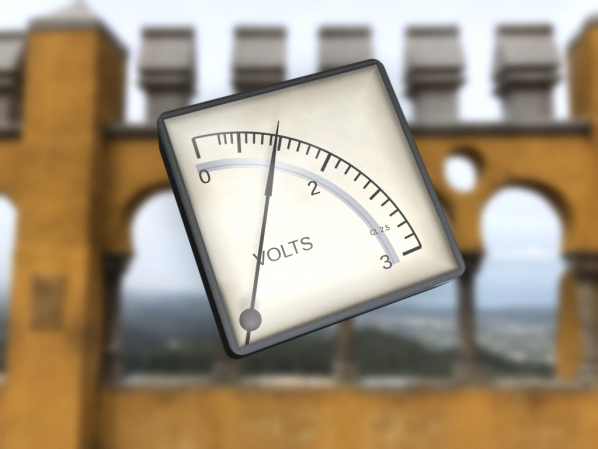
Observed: 1.45 V
